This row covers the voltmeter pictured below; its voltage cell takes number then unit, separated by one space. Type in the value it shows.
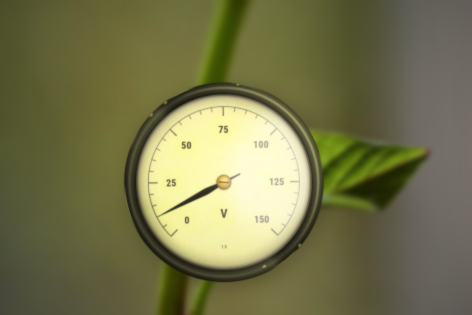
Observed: 10 V
